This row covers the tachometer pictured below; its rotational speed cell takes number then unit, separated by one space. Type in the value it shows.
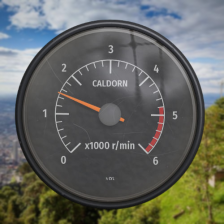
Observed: 1500 rpm
